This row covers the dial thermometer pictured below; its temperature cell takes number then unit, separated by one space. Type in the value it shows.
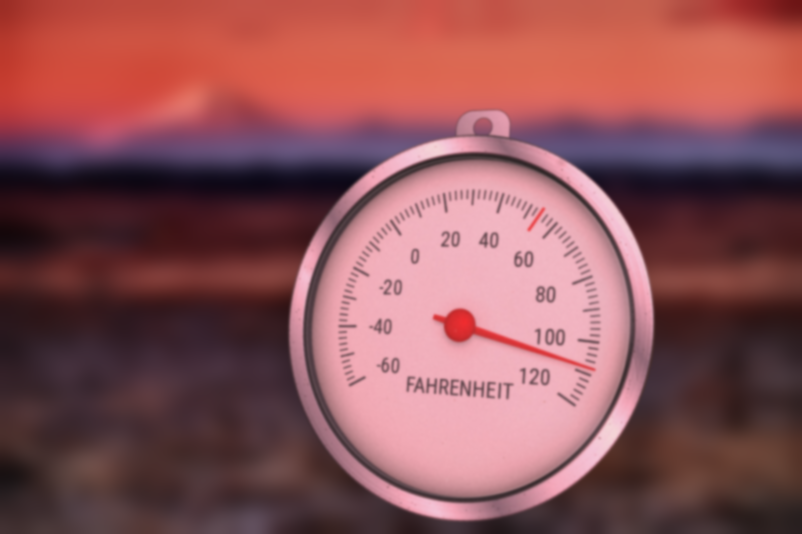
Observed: 108 °F
